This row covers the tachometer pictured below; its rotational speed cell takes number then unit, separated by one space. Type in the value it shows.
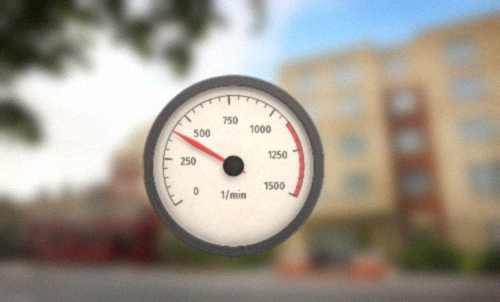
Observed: 400 rpm
